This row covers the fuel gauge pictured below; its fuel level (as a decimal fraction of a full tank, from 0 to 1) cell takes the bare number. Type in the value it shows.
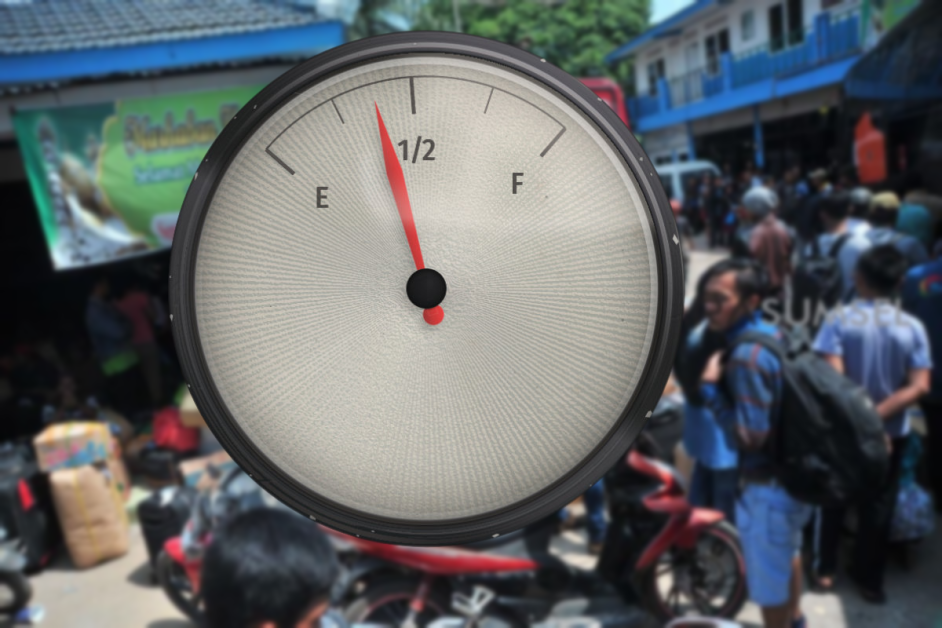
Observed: 0.375
